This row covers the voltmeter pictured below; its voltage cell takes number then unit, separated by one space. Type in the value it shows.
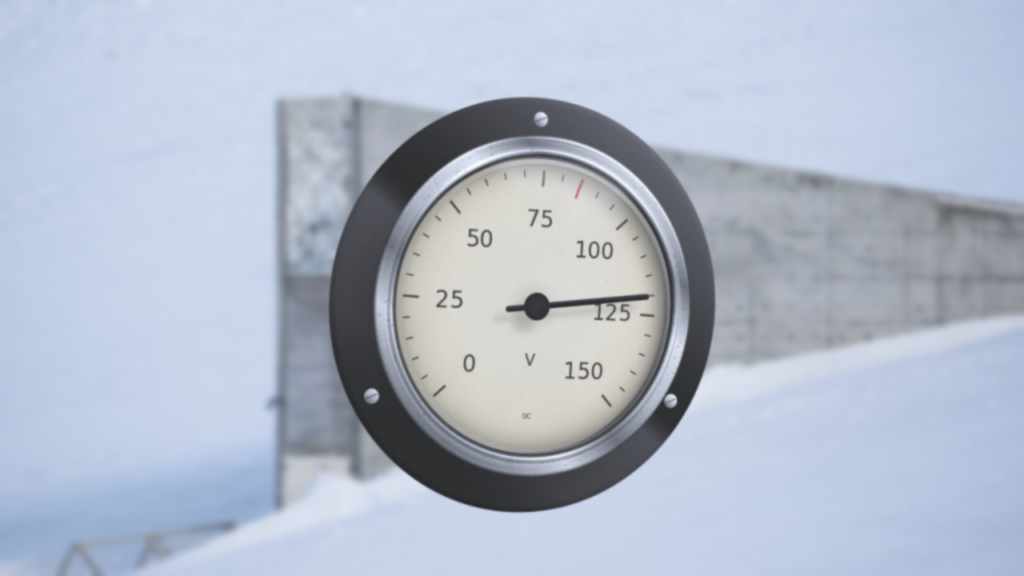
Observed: 120 V
